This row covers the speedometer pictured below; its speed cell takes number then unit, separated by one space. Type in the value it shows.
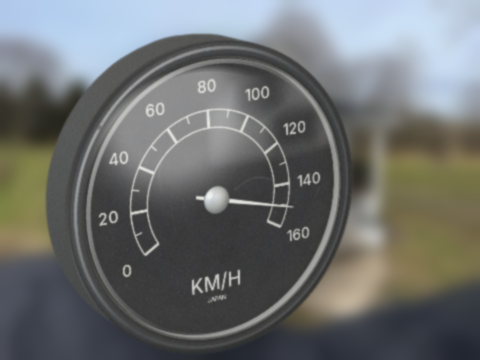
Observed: 150 km/h
